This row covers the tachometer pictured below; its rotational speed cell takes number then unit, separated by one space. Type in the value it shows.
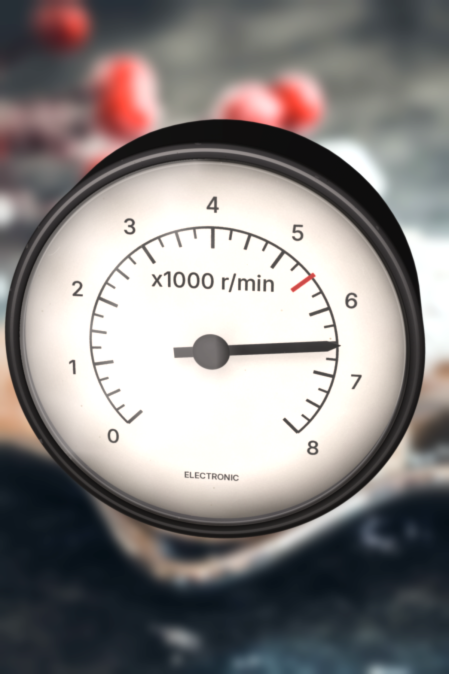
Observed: 6500 rpm
